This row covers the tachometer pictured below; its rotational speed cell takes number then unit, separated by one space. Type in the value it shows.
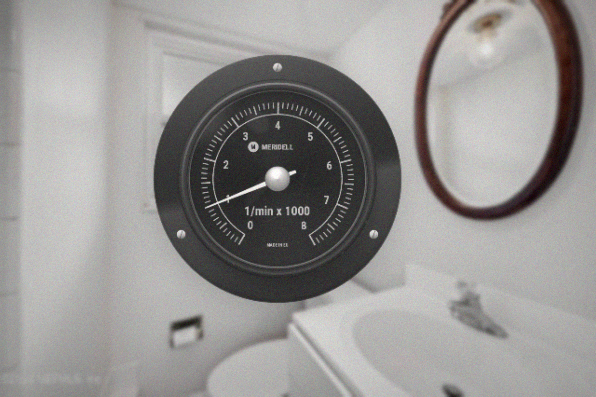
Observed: 1000 rpm
